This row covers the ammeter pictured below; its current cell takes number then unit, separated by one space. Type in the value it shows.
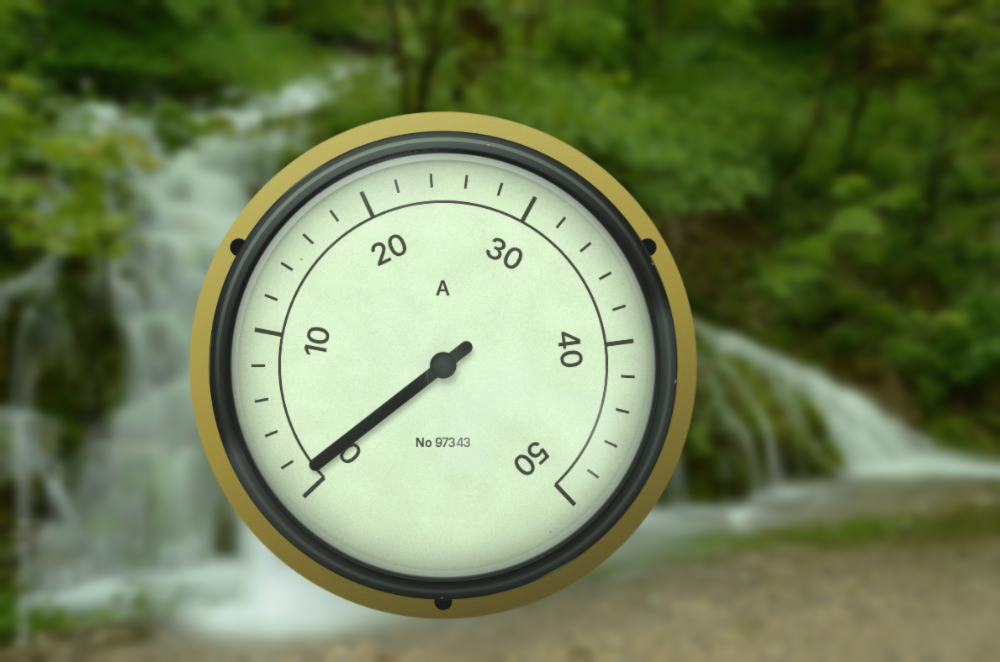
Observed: 1 A
